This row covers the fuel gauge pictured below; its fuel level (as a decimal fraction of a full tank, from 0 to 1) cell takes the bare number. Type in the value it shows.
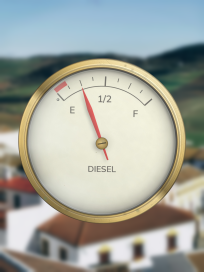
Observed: 0.25
